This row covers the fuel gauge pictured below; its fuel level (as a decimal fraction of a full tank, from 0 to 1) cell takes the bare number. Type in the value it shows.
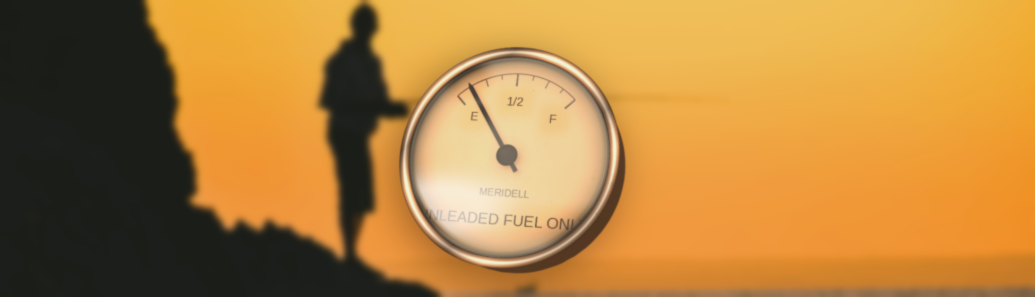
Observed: 0.125
